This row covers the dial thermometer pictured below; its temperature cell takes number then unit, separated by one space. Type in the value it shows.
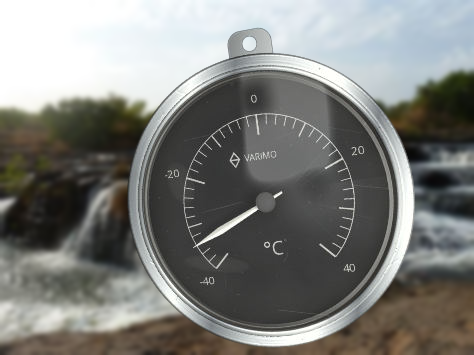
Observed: -34 °C
